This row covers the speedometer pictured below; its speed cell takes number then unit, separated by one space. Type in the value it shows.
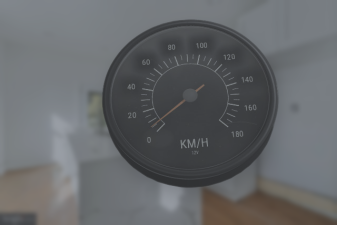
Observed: 5 km/h
